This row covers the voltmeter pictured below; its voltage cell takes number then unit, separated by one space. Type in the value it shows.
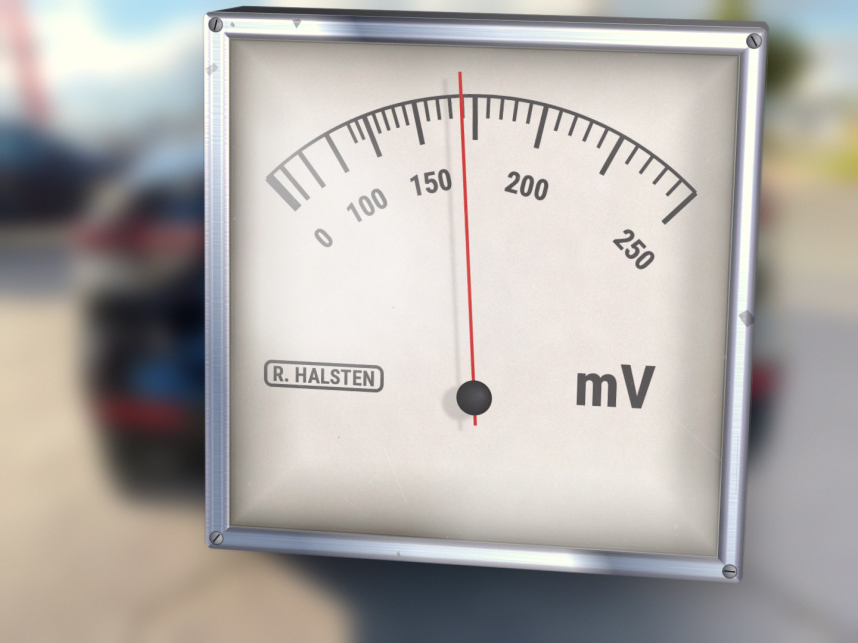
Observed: 170 mV
